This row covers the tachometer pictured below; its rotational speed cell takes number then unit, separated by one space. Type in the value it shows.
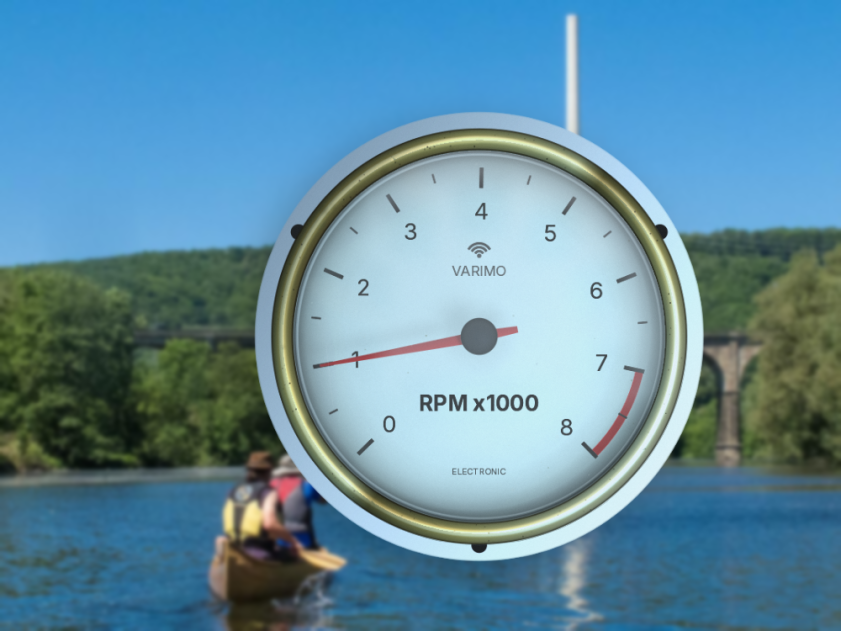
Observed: 1000 rpm
